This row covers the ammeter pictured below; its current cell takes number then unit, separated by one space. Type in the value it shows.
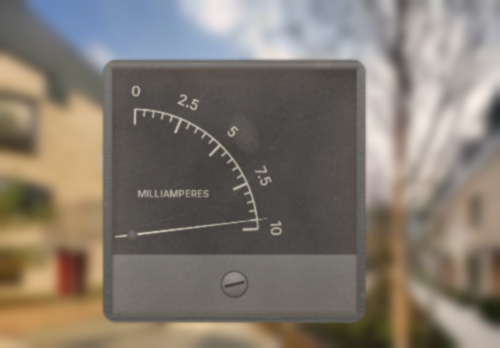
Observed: 9.5 mA
